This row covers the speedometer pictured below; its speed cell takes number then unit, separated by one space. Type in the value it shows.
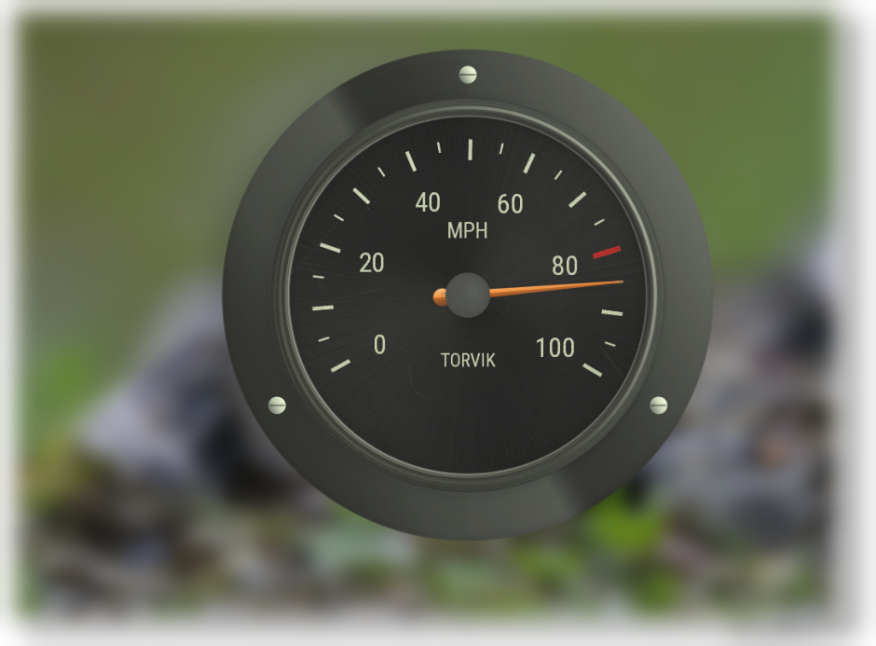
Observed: 85 mph
